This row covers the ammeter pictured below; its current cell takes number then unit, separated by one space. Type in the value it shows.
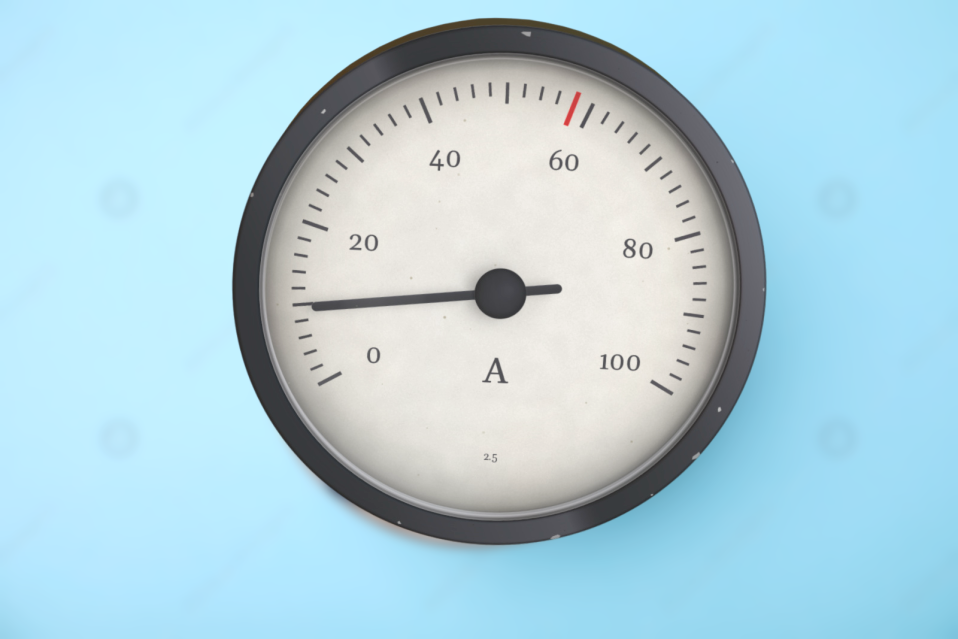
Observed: 10 A
